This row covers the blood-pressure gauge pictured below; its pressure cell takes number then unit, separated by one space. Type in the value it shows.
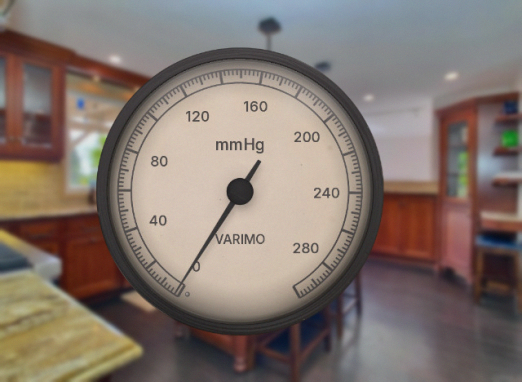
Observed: 2 mmHg
